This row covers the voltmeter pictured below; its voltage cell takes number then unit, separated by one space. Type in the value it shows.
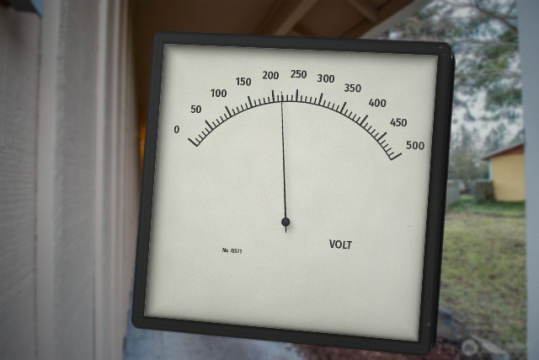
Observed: 220 V
